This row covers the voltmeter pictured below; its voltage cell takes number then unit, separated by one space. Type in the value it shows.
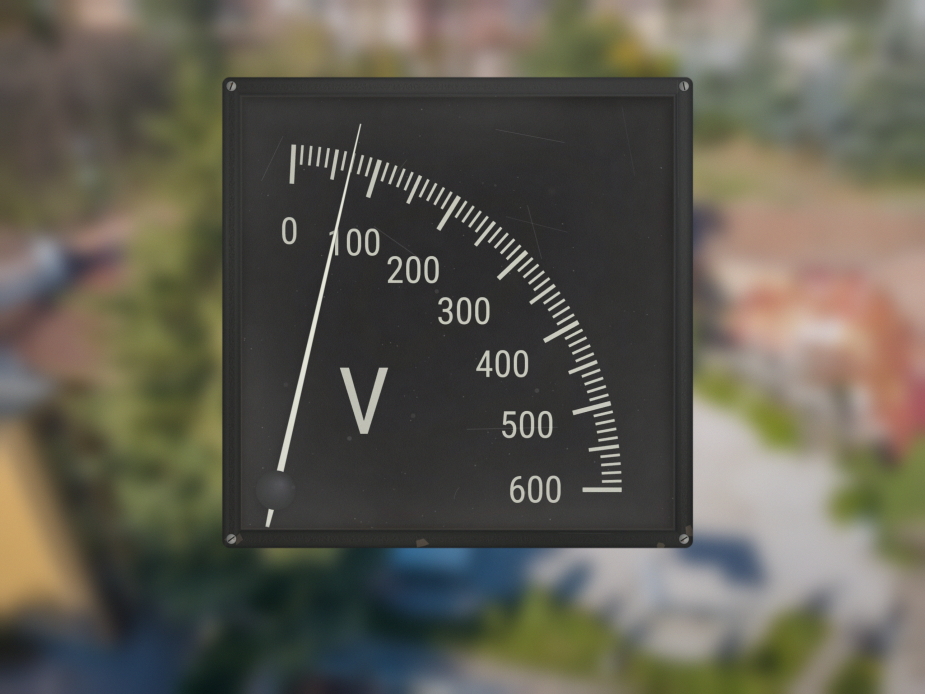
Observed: 70 V
